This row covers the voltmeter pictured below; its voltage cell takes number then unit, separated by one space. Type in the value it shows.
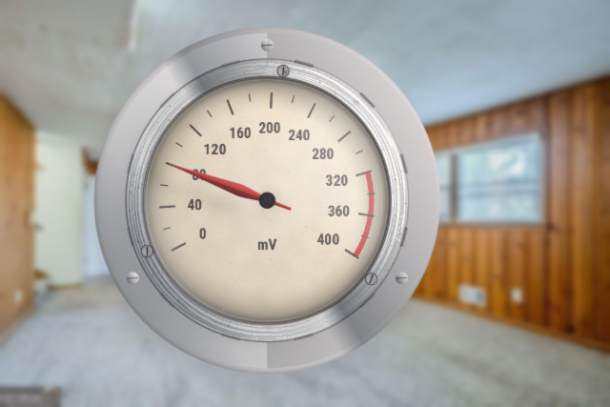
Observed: 80 mV
